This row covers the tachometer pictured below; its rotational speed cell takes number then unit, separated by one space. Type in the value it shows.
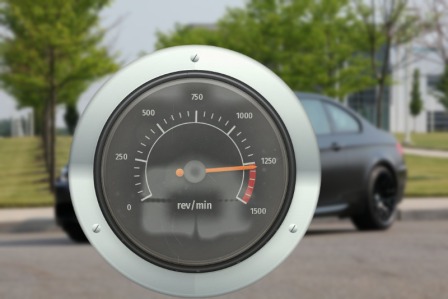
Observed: 1275 rpm
